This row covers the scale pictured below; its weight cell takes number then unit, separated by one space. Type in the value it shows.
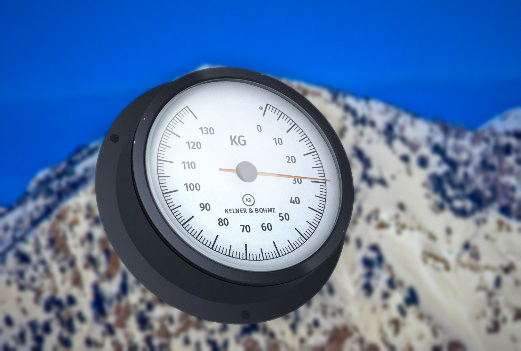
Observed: 30 kg
